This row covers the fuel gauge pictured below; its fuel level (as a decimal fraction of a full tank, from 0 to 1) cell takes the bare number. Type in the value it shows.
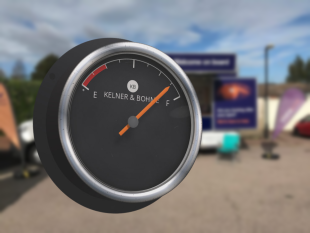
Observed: 0.875
